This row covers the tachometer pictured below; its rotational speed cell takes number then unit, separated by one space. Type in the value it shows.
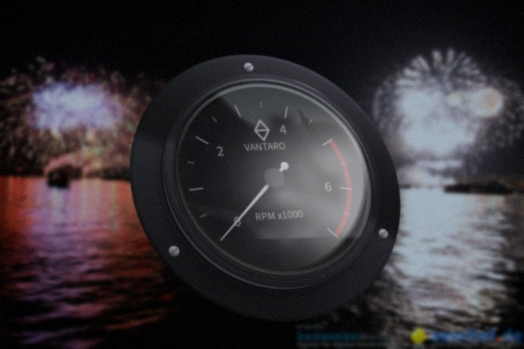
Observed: 0 rpm
